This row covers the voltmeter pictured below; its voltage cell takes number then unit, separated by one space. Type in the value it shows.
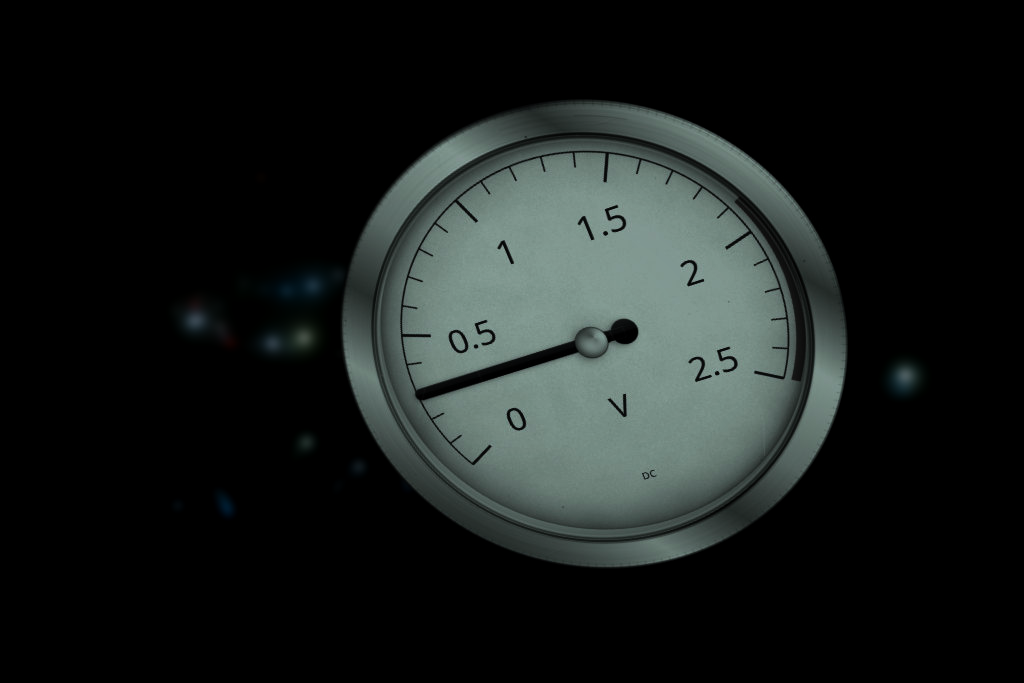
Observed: 0.3 V
